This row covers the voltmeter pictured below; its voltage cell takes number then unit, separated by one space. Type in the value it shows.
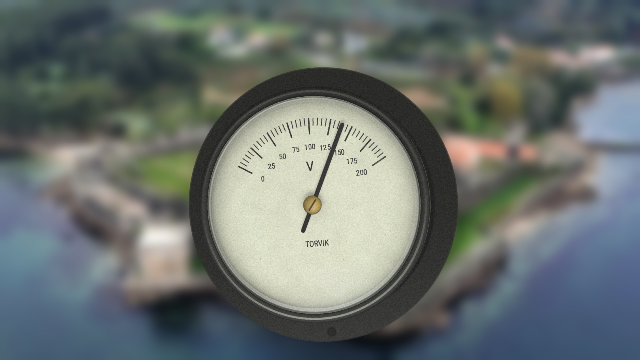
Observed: 140 V
